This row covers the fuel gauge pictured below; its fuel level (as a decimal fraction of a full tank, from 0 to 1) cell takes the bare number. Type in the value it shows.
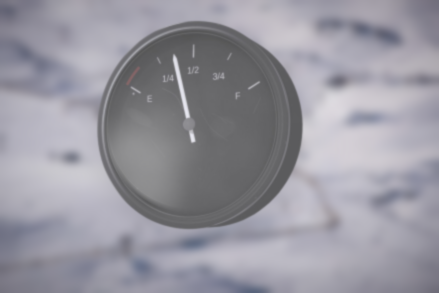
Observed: 0.375
